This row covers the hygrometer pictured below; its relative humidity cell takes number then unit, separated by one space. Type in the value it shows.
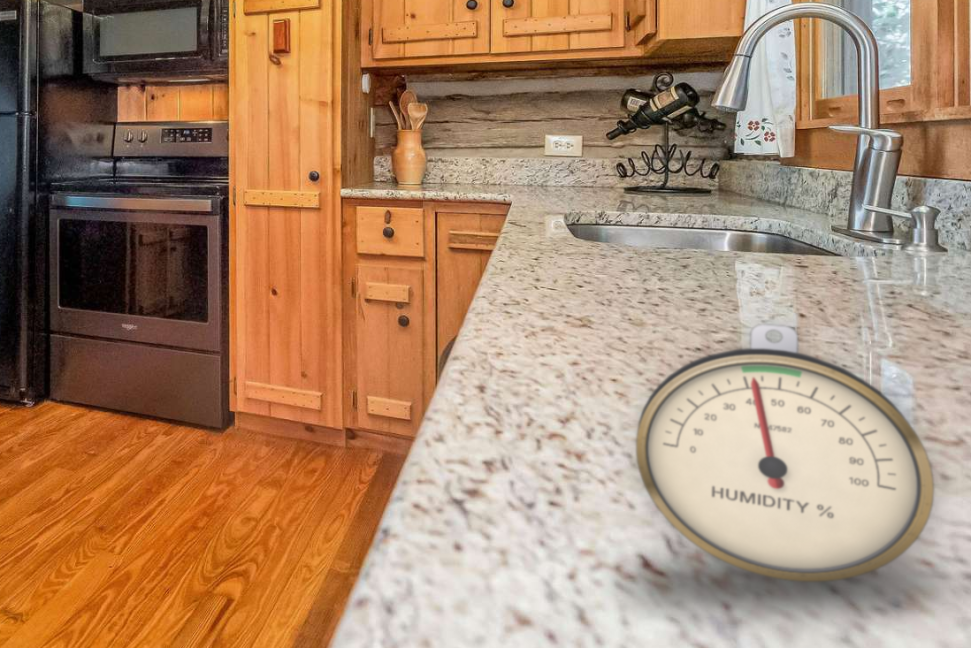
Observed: 42.5 %
